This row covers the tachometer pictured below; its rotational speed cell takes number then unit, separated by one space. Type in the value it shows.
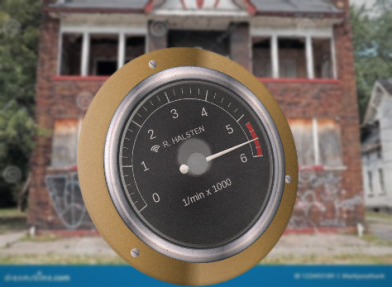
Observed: 5600 rpm
